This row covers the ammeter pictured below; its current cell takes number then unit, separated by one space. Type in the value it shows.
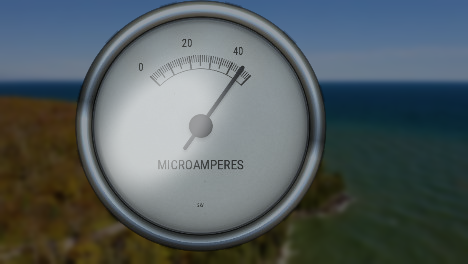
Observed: 45 µA
